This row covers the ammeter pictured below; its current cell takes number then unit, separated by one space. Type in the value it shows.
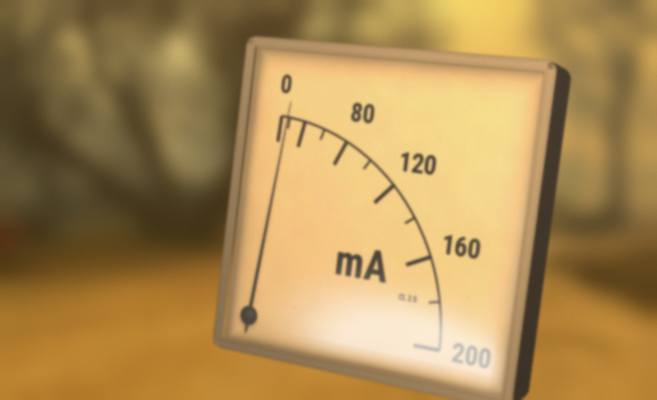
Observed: 20 mA
